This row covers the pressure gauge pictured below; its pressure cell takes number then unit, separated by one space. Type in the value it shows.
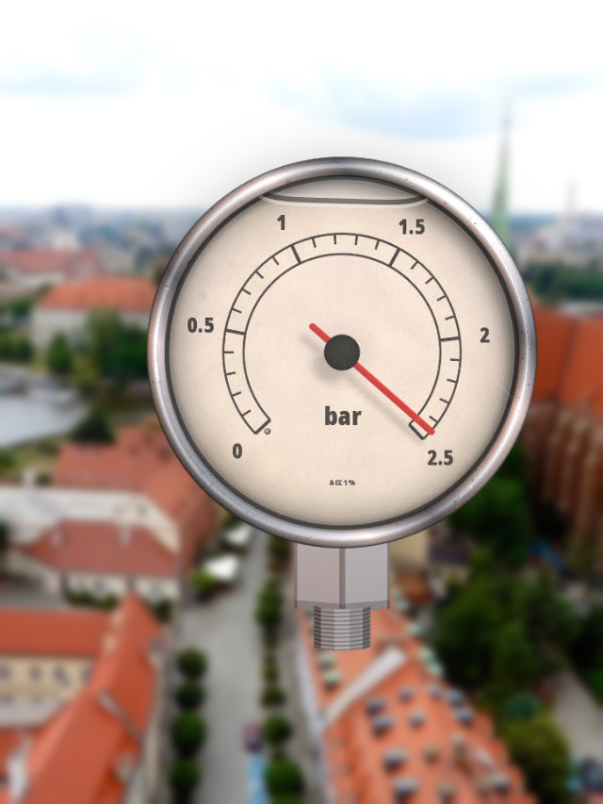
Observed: 2.45 bar
